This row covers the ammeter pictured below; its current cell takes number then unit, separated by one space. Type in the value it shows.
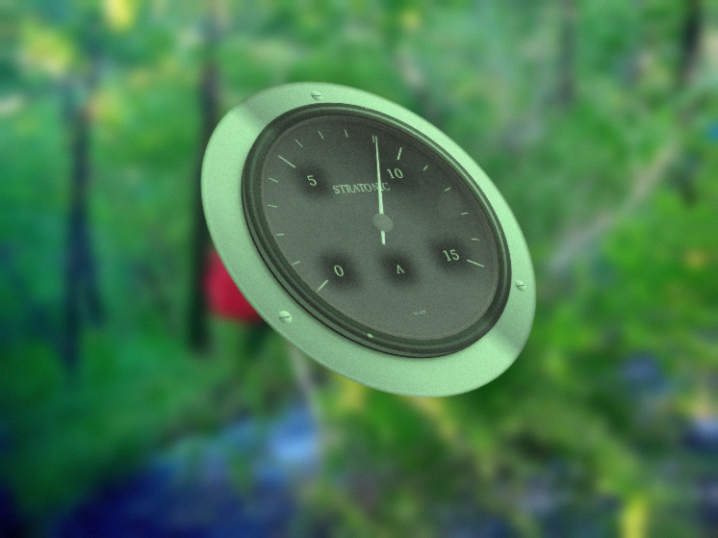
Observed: 9 A
